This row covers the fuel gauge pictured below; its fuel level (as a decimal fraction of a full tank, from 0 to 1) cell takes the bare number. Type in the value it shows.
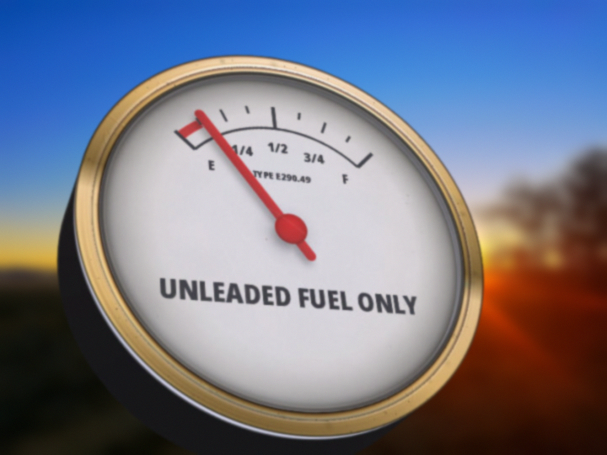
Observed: 0.125
